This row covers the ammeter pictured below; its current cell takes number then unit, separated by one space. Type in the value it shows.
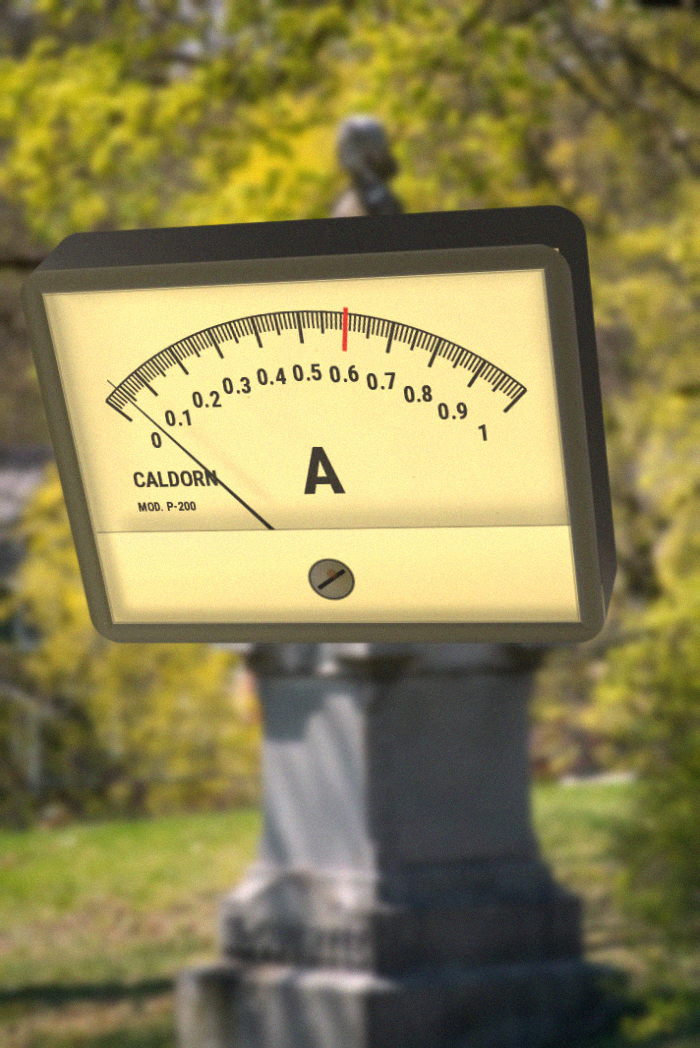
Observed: 0.05 A
